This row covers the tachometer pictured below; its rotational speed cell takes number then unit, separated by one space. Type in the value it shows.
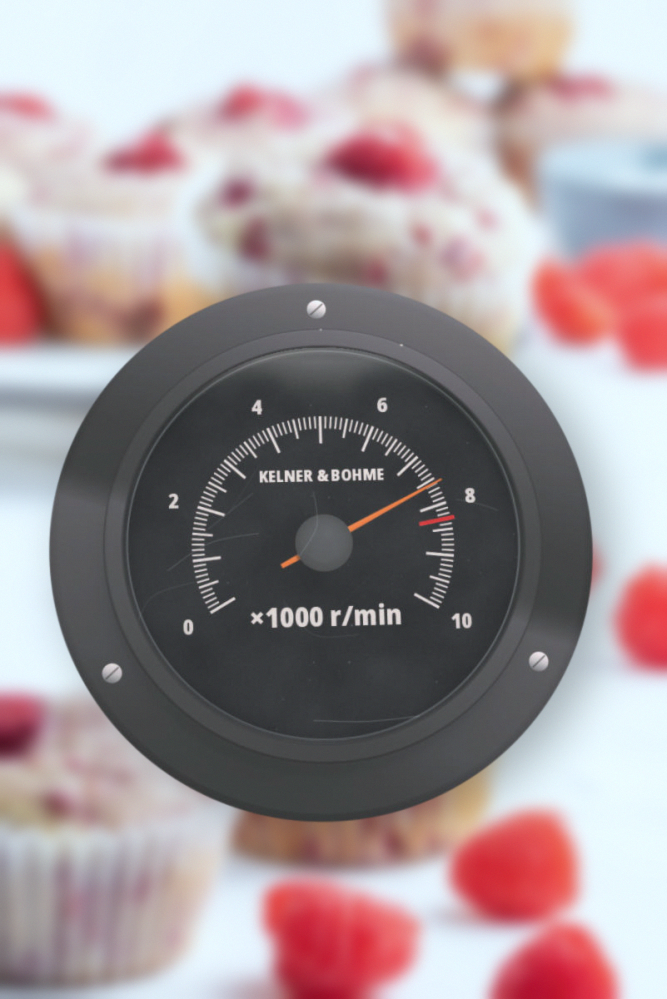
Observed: 7600 rpm
